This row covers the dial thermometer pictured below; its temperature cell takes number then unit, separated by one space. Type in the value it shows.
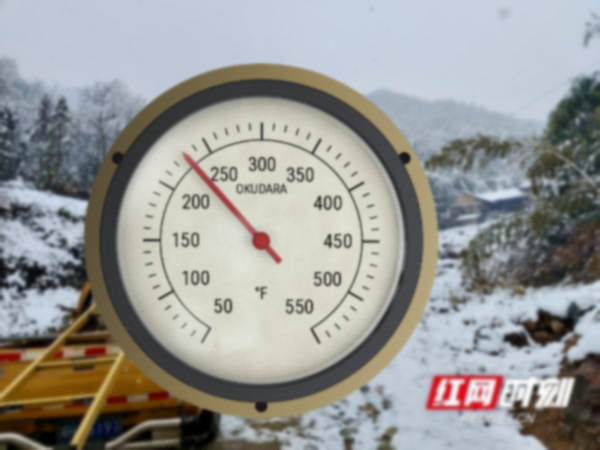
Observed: 230 °F
